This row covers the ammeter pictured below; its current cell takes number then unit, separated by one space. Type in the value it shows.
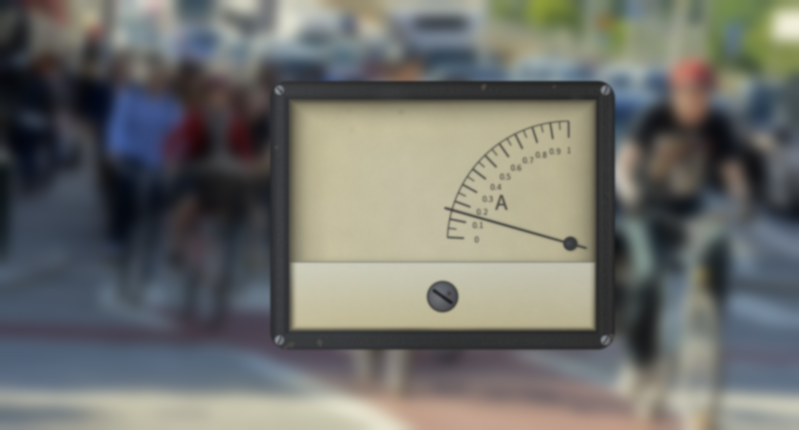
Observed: 0.15 A
